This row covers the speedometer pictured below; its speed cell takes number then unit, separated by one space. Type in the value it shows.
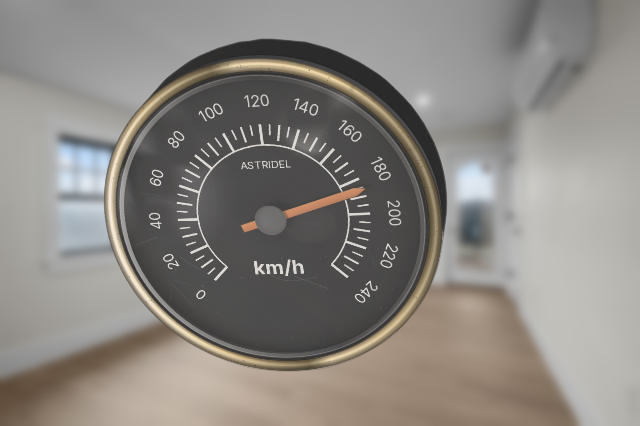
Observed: 185 km/h
